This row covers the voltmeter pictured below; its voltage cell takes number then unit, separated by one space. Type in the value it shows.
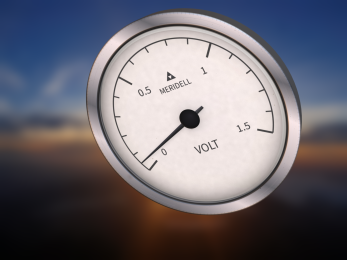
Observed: 0.05 V
